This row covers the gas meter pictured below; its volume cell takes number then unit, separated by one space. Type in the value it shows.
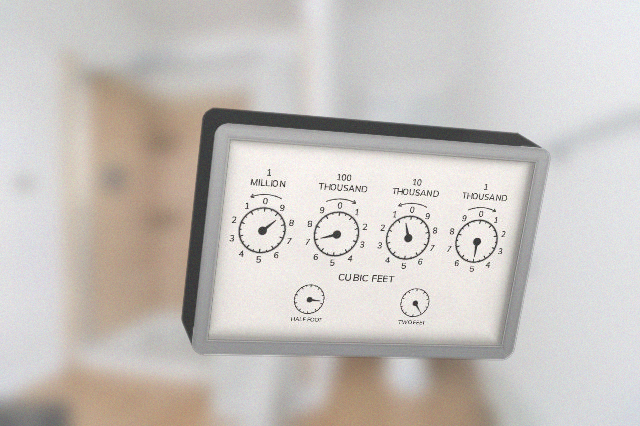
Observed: 870500 ft³
